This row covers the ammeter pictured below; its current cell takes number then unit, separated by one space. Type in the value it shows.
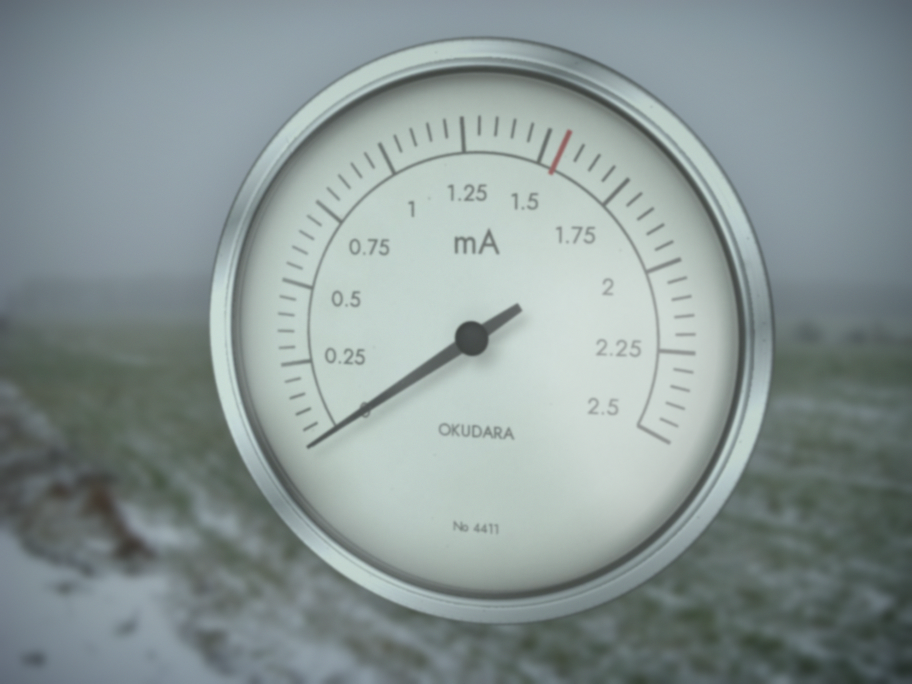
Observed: 0 mA
